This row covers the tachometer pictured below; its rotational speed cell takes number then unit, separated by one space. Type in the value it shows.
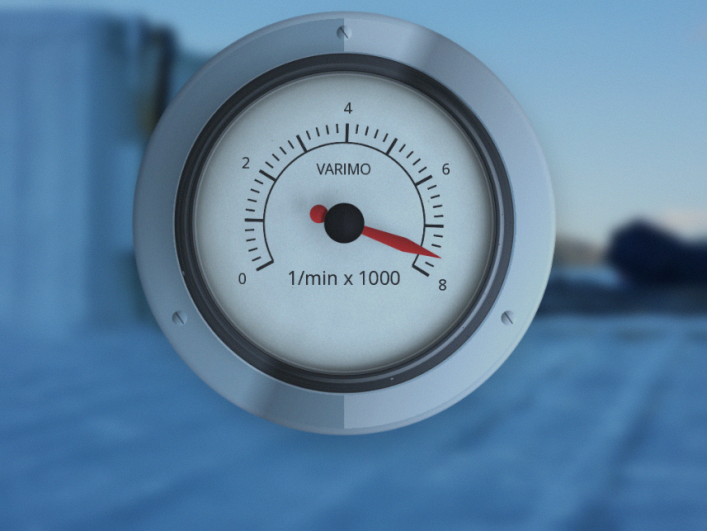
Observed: 7600 rpm
